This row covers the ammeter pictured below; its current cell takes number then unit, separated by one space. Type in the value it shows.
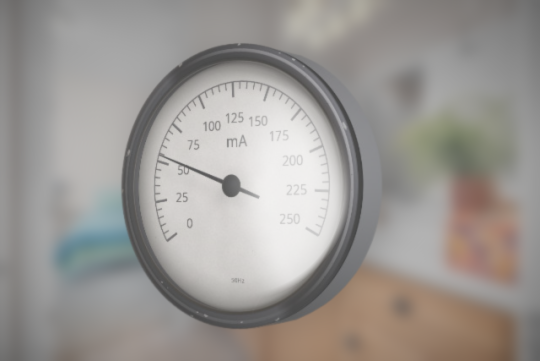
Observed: 55 mA
